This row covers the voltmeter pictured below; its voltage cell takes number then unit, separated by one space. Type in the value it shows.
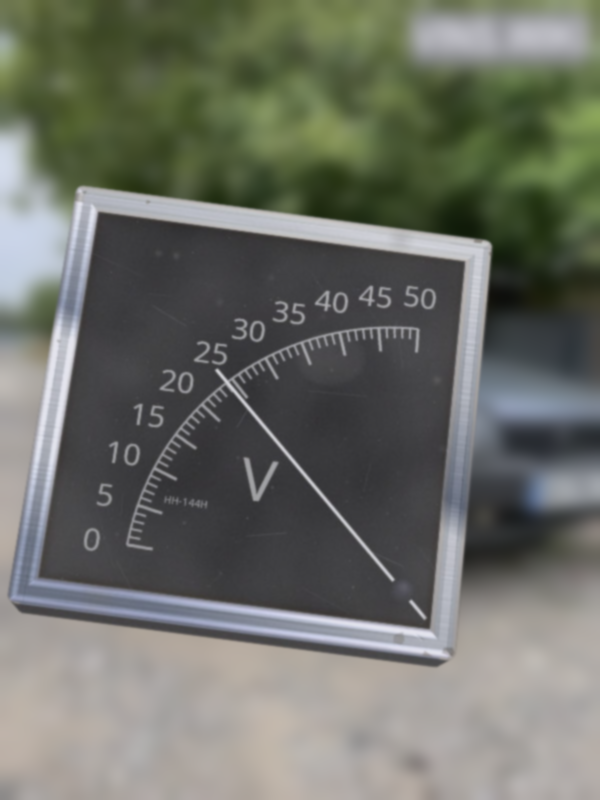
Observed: 24 V
